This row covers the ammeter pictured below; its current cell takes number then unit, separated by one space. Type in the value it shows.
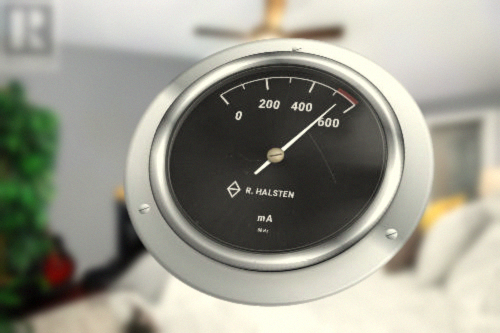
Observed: 550 mA
